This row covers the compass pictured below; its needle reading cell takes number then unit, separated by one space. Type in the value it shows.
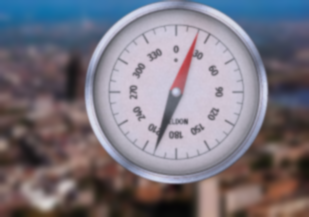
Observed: 20 °
